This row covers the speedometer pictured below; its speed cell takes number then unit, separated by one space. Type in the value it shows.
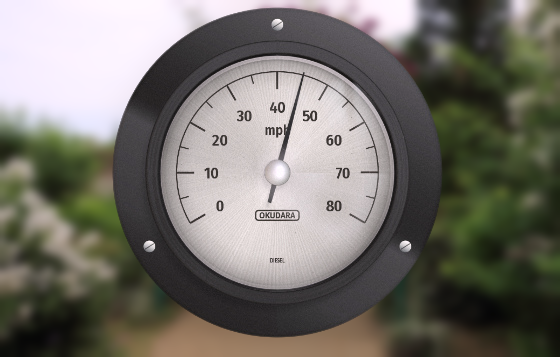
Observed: 45 mph
